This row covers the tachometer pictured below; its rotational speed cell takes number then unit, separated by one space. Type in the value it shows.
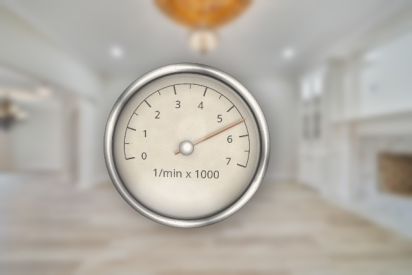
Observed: 5500 rpm
